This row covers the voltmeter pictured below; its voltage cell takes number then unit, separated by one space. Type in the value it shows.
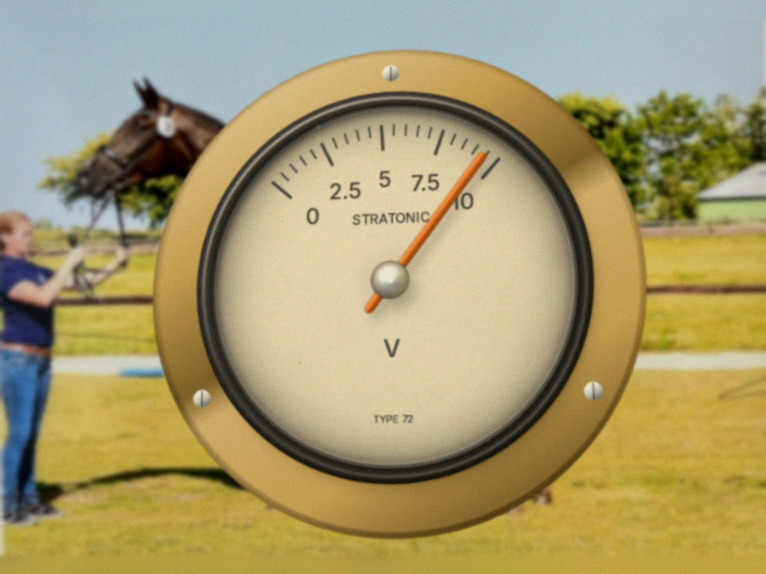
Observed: 9.5 V
